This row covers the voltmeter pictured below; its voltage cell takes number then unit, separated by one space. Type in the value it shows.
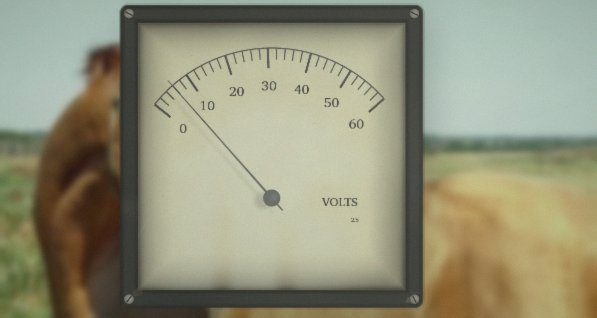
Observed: 6 V
